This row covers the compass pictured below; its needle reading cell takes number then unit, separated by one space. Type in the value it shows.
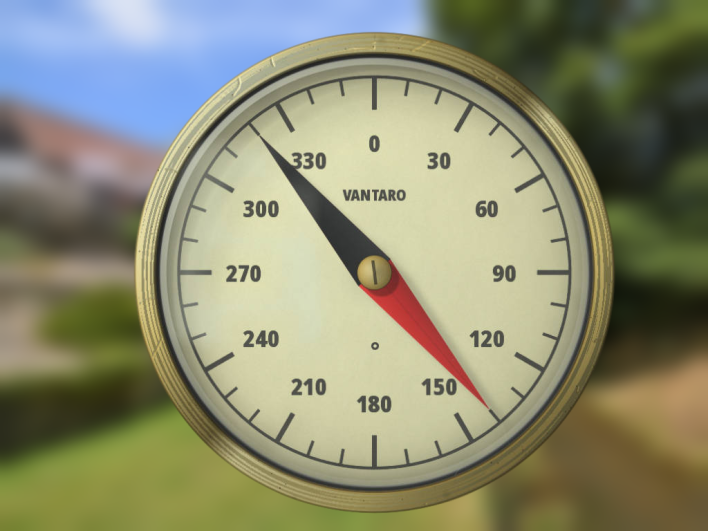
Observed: 140 °
